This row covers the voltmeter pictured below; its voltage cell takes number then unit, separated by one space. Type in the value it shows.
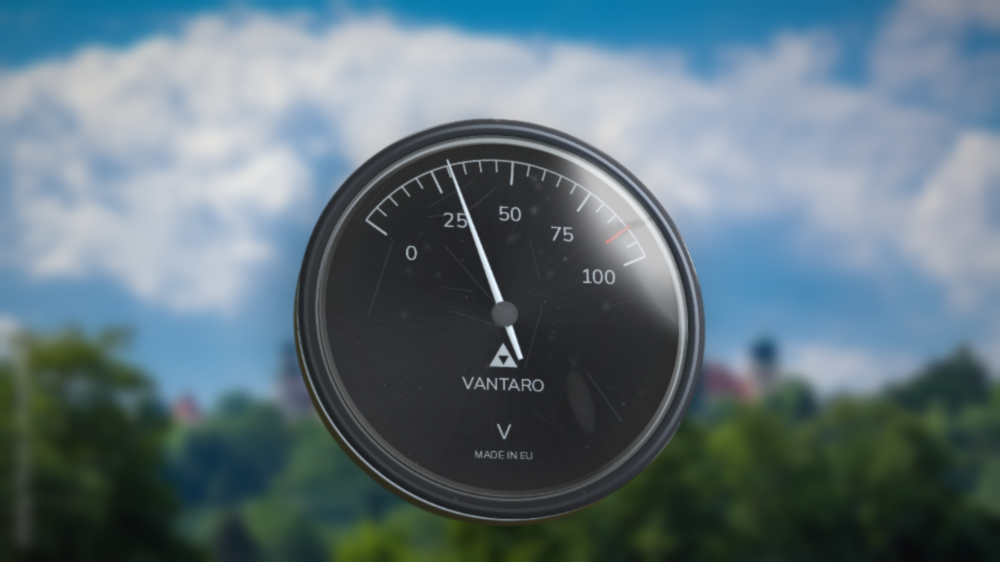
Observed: 30 V
